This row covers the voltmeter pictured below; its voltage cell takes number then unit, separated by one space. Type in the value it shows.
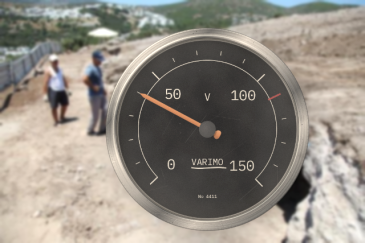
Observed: 40 V
